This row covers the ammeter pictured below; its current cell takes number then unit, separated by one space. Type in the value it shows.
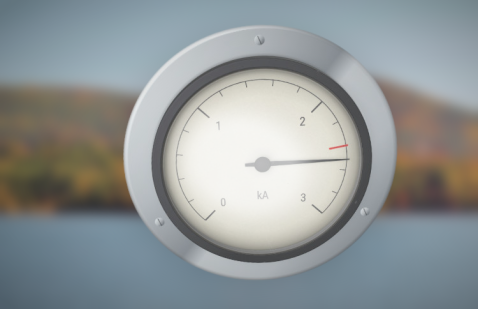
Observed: 2.5 kA
